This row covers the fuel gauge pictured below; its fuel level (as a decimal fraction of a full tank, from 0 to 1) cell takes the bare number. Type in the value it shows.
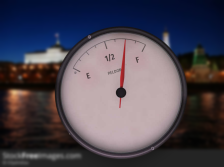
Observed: 0.75
